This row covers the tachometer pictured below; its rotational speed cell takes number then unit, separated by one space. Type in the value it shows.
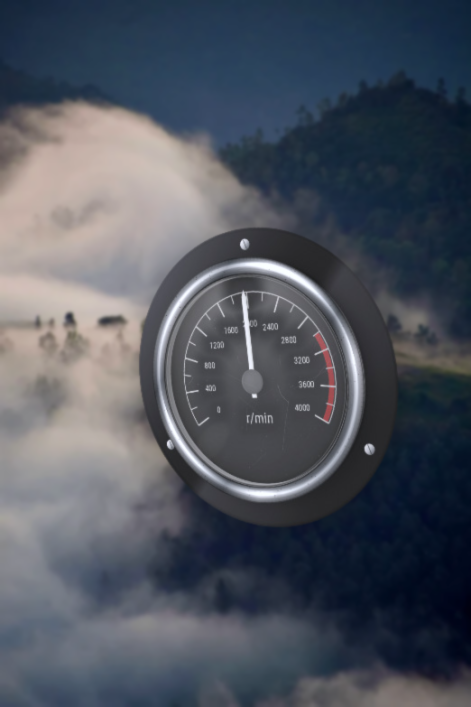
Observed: 2000 rpm
